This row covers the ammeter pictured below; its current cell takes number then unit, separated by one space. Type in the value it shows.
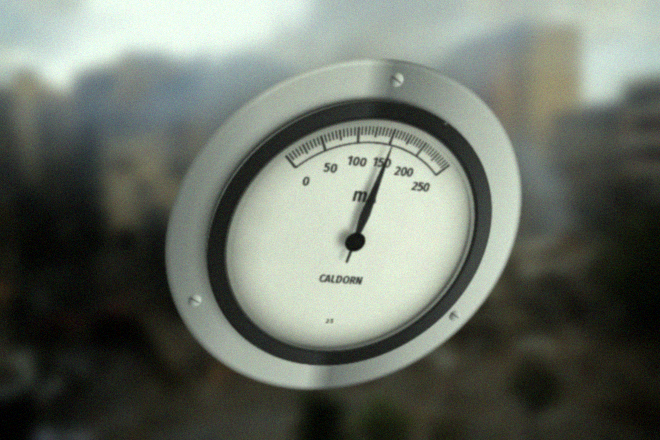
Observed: 150 mA
